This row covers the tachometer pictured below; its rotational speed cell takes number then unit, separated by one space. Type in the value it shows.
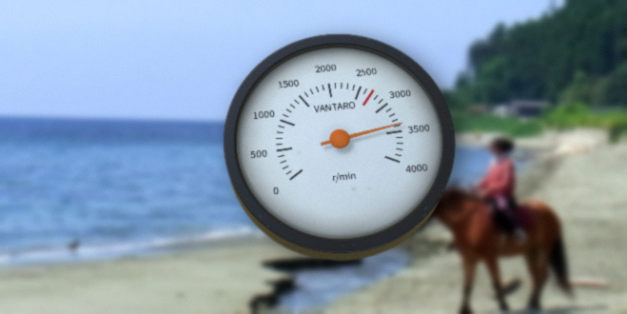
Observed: 3400 rpm
